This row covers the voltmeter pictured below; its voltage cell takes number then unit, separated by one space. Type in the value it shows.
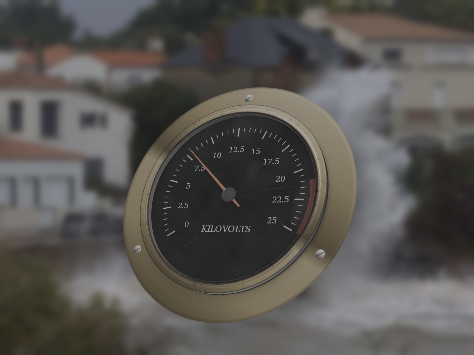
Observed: 8 kV
